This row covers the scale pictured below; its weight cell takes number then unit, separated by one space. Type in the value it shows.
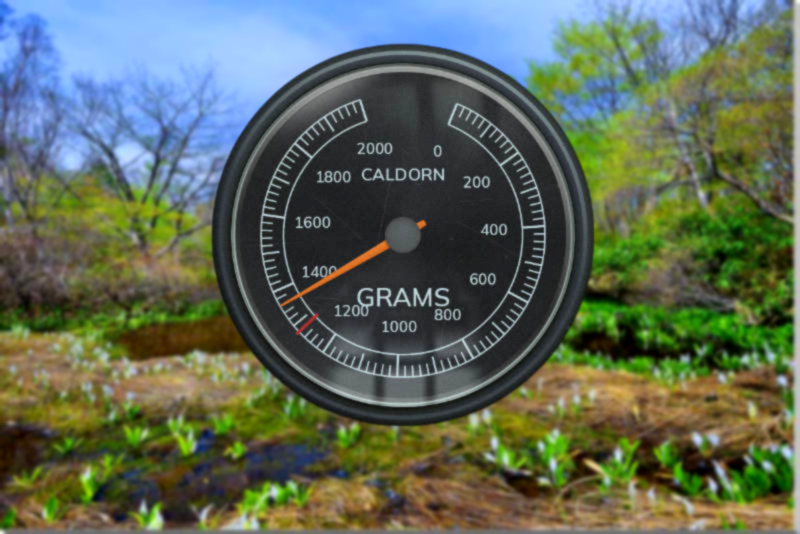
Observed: 1360 g
